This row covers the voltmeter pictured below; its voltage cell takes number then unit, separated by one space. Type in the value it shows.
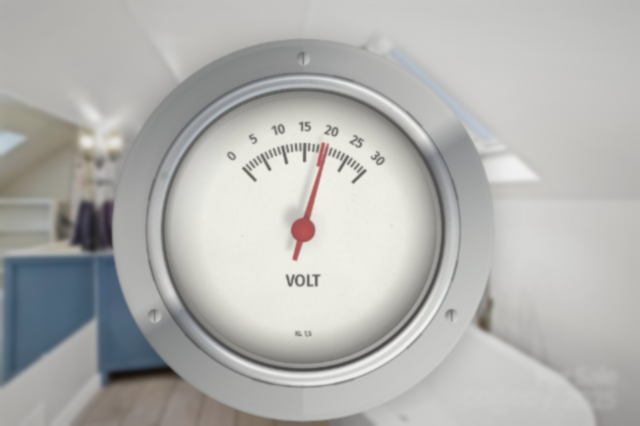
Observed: 20 V
